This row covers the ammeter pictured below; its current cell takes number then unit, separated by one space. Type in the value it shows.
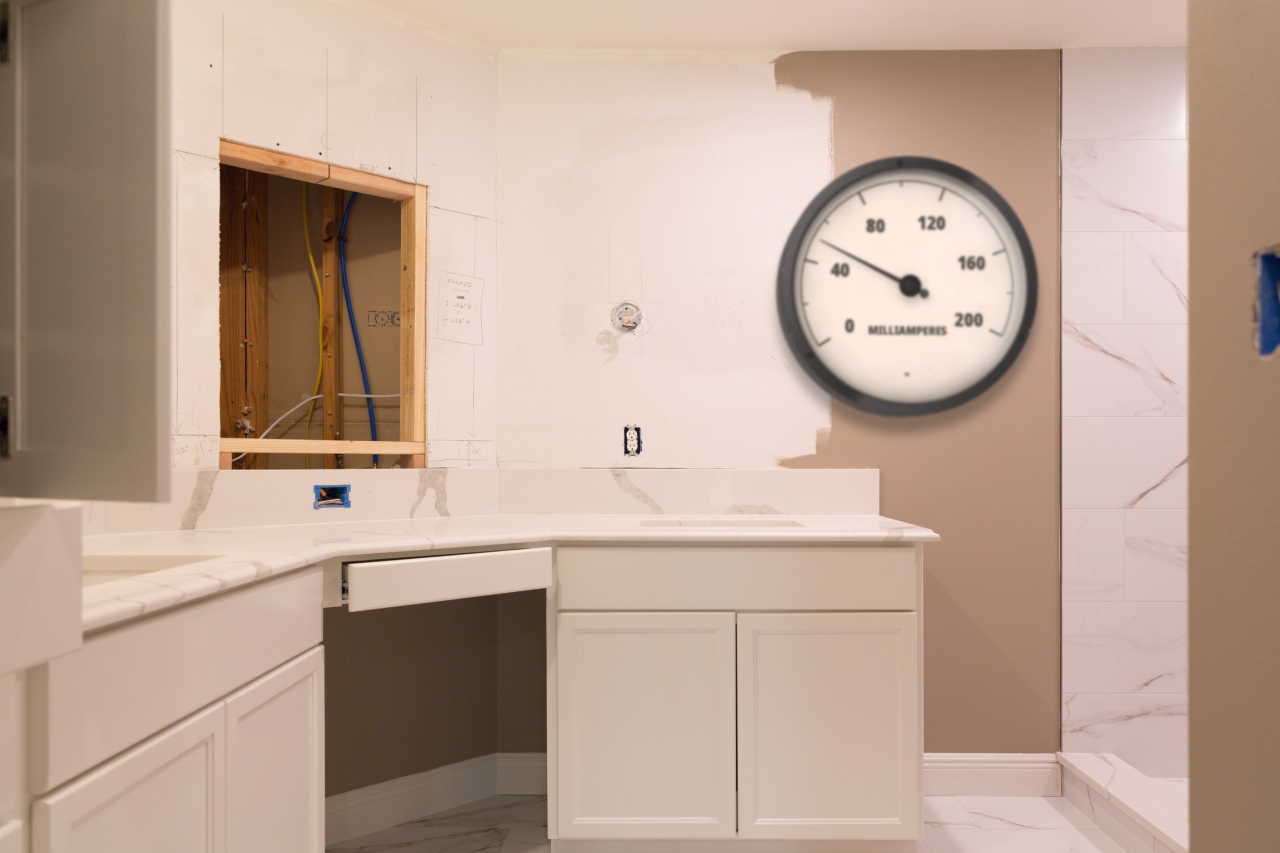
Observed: 50 mA
